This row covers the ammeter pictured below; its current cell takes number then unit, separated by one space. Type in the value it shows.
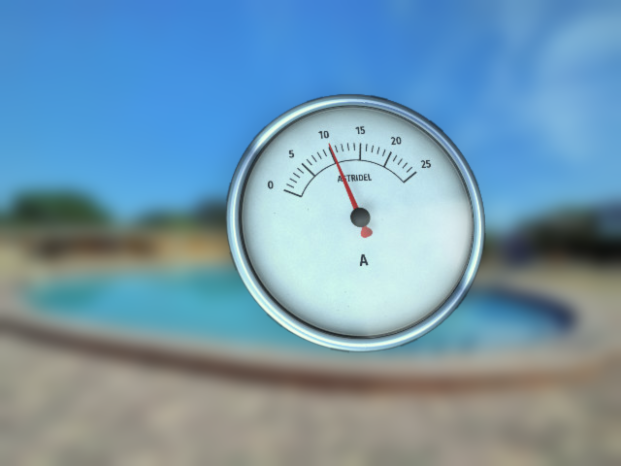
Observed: 10 A
